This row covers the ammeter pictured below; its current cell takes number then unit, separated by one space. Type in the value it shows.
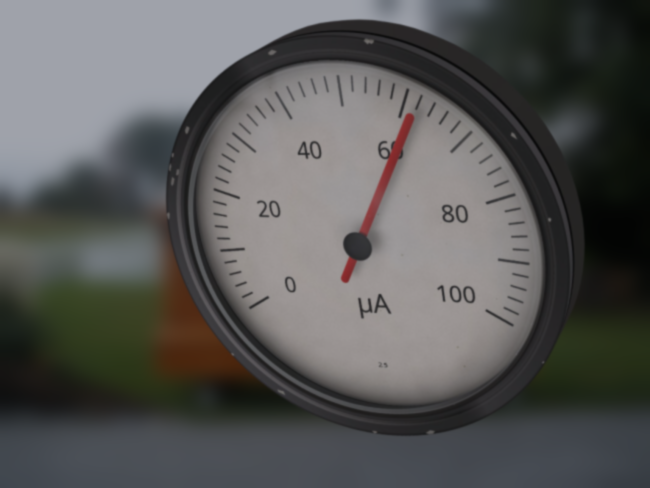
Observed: 62 µA
